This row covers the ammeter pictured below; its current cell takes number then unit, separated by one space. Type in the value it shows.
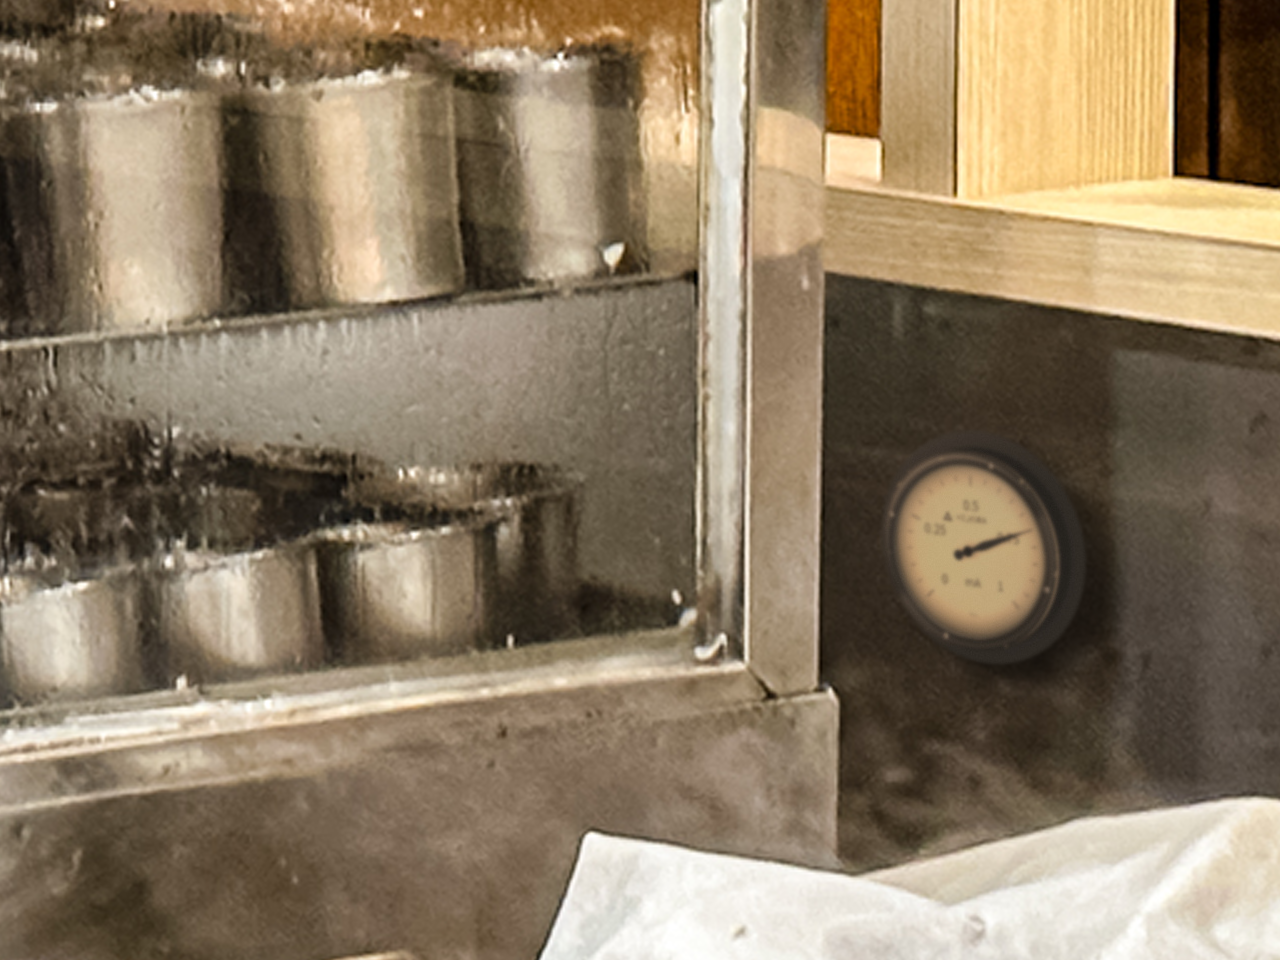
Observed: 0.75 mA
